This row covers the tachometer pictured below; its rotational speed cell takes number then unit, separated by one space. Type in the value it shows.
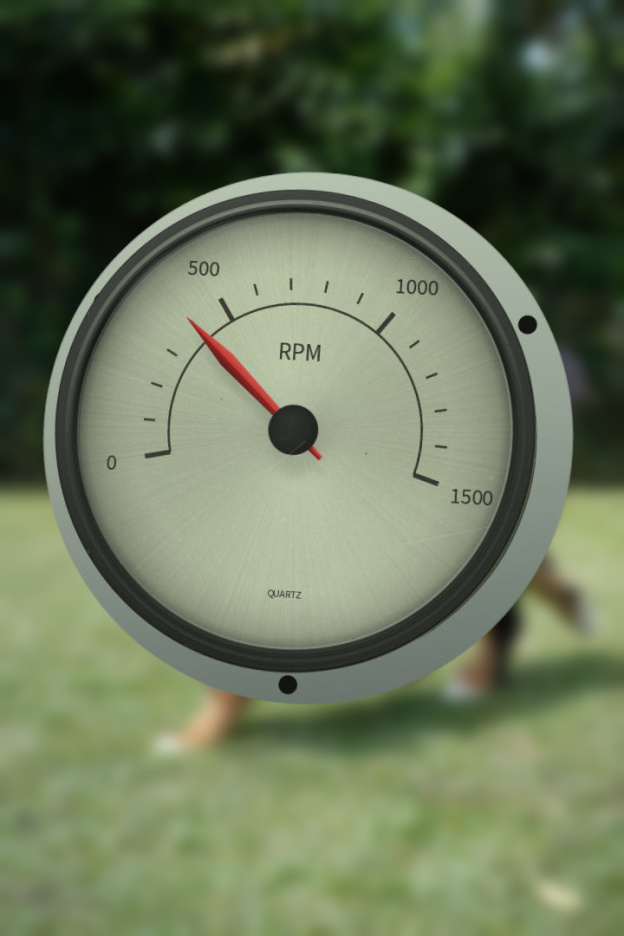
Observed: 400 rpm
